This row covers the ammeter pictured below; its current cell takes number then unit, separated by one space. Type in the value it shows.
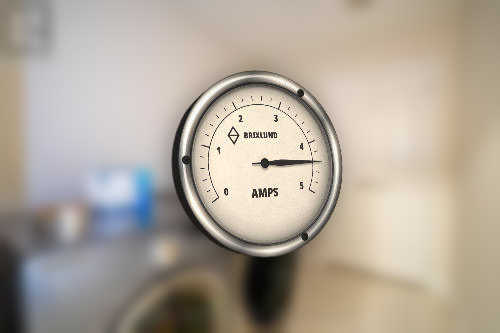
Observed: 4.4 A
